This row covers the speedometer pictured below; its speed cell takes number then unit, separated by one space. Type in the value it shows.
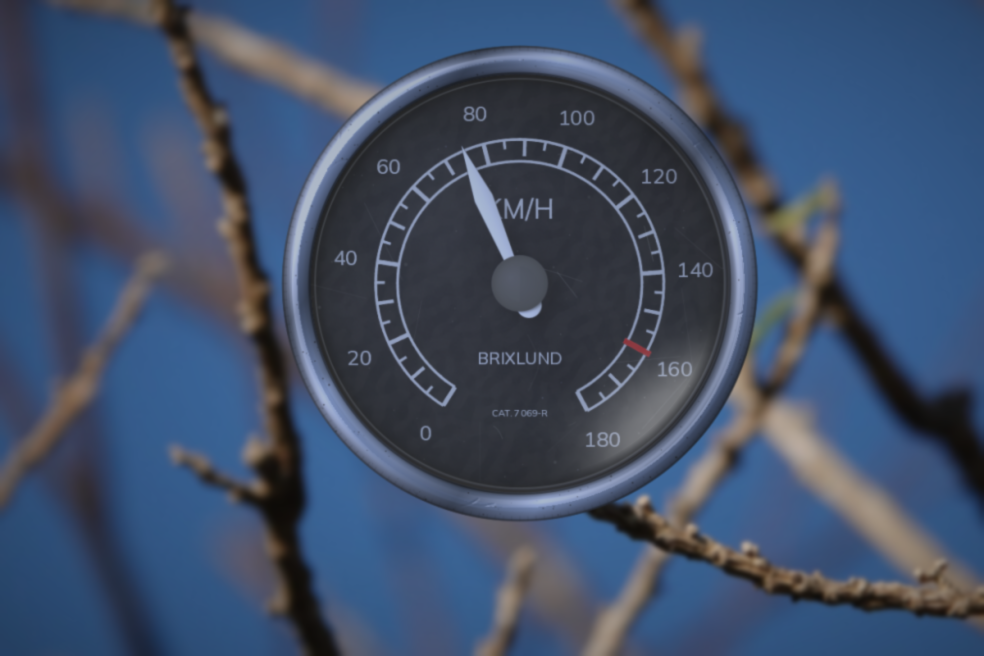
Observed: 75 km/h
